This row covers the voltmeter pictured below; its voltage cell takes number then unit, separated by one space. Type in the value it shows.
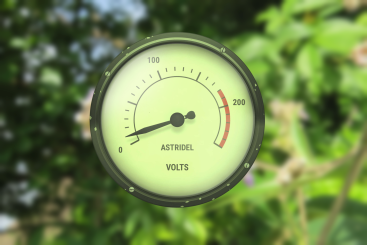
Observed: 10 V
